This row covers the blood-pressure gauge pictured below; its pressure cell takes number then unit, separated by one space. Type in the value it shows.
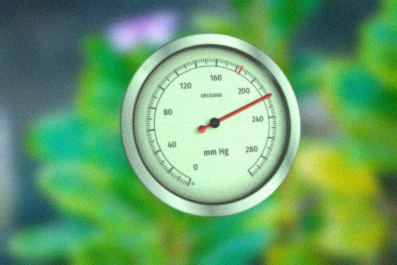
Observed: 220 mmHg
